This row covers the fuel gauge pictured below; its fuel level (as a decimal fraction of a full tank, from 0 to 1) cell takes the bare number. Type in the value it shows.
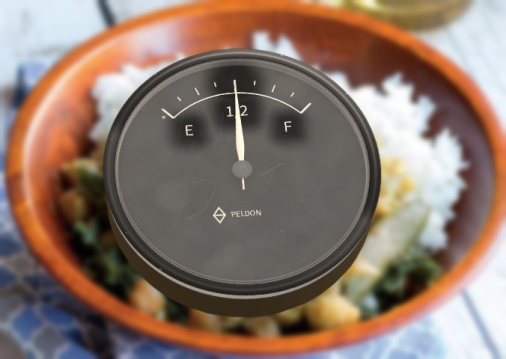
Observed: 0.5
